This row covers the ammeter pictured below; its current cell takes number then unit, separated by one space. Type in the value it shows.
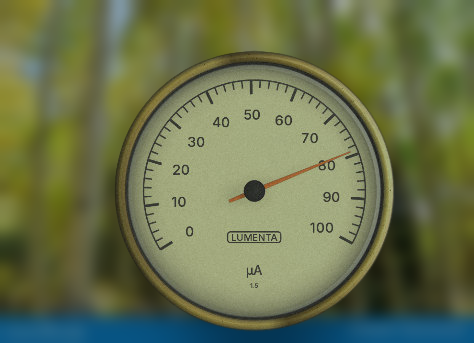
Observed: 79 µA
